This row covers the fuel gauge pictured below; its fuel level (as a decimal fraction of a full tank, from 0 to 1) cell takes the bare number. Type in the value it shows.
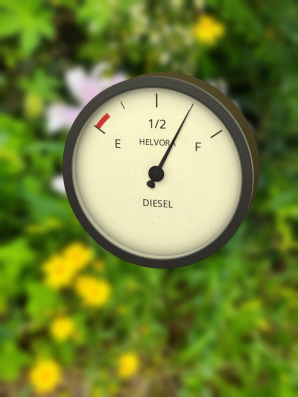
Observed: 0.75
